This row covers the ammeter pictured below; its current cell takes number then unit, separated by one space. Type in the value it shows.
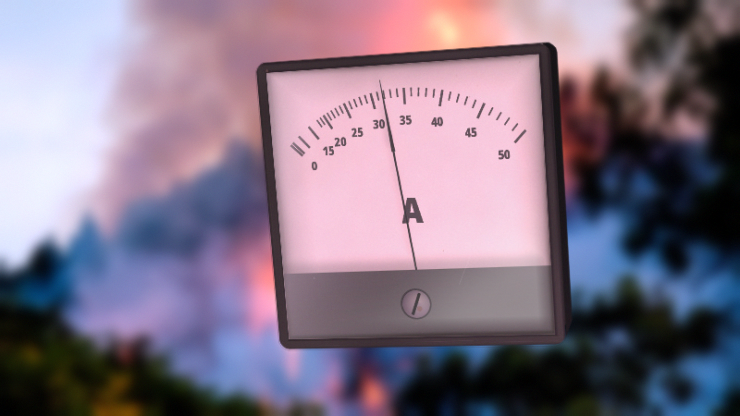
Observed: 32 A
